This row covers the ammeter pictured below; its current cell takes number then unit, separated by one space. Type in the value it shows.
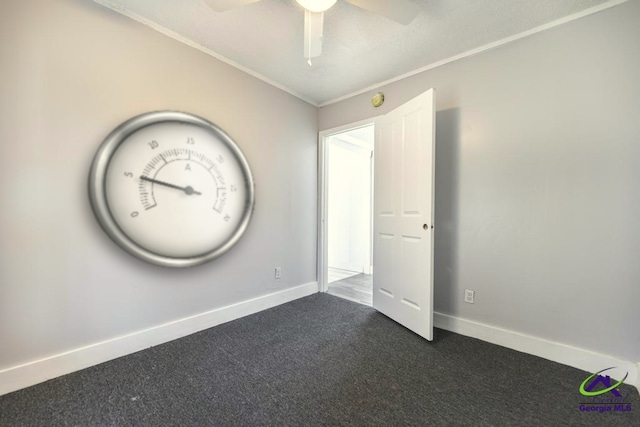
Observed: 5 A
